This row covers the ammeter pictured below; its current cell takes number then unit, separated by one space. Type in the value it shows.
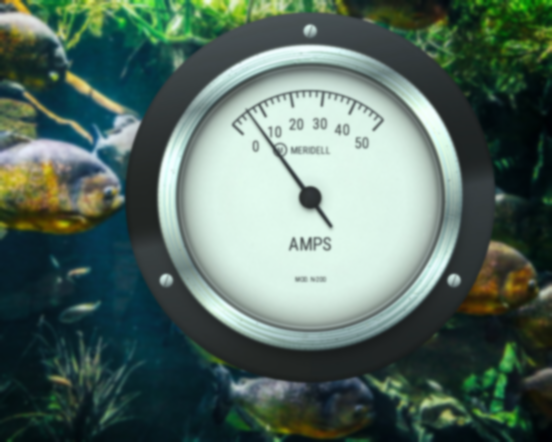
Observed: 6 A
